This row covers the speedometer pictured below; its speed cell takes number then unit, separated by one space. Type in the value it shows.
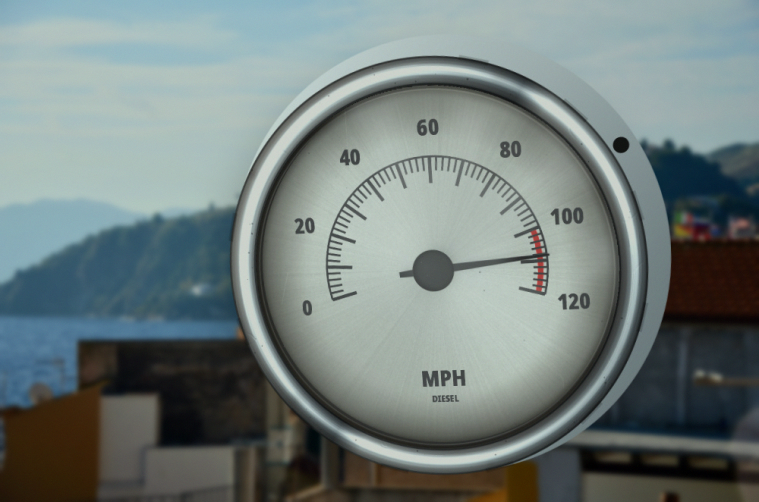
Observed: 108 mph
